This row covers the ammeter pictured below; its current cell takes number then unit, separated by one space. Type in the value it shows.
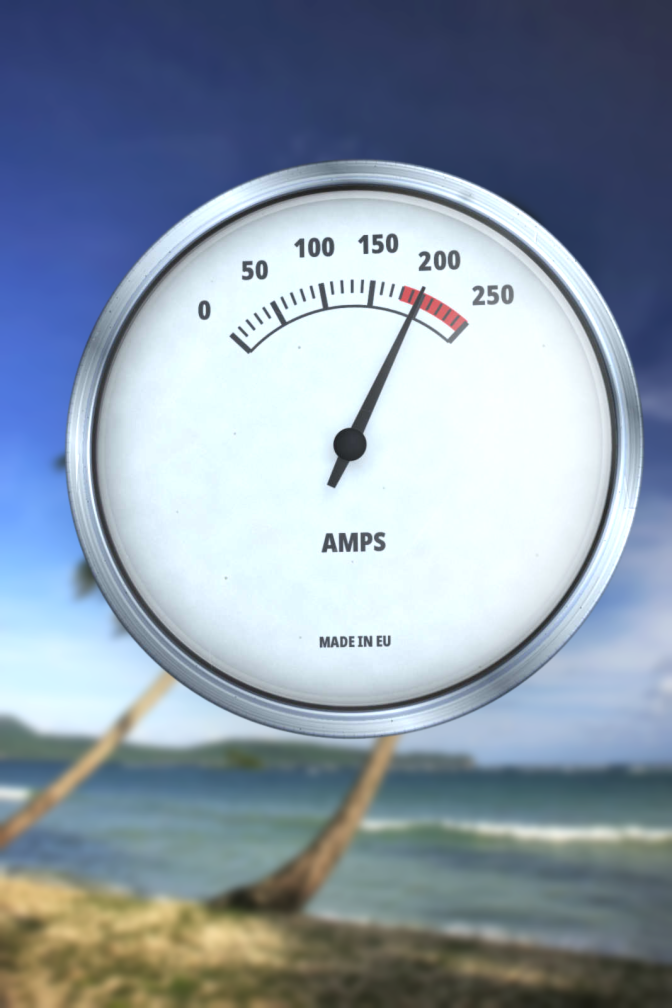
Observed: 200 A
